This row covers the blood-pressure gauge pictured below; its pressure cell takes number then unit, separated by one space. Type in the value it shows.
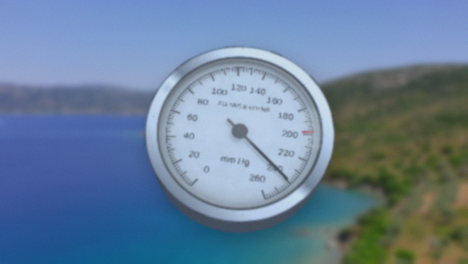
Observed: 240 mmHg
